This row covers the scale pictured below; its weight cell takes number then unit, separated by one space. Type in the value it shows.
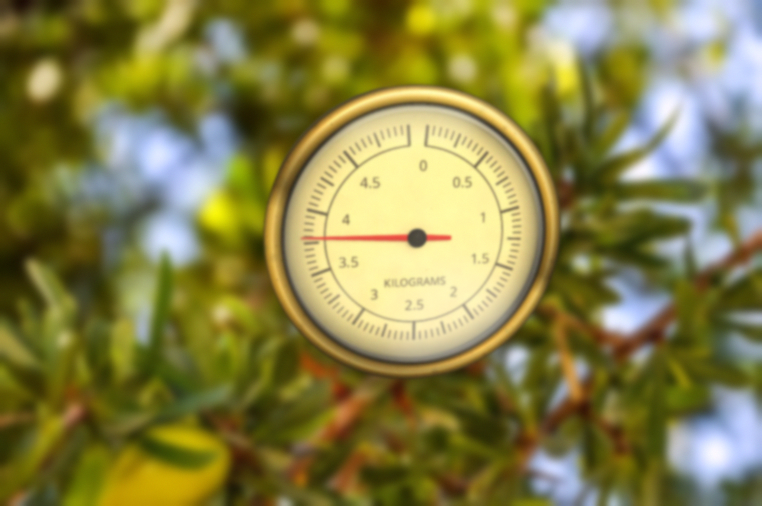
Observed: 3.8 kg
